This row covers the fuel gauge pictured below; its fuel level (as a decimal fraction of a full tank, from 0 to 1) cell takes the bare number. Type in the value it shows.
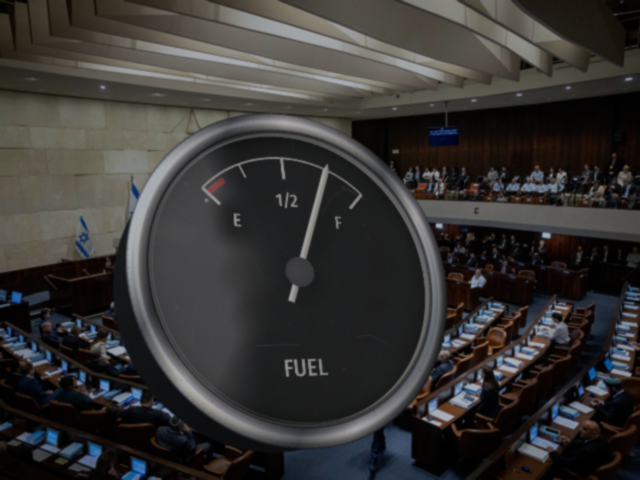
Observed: 0.75
